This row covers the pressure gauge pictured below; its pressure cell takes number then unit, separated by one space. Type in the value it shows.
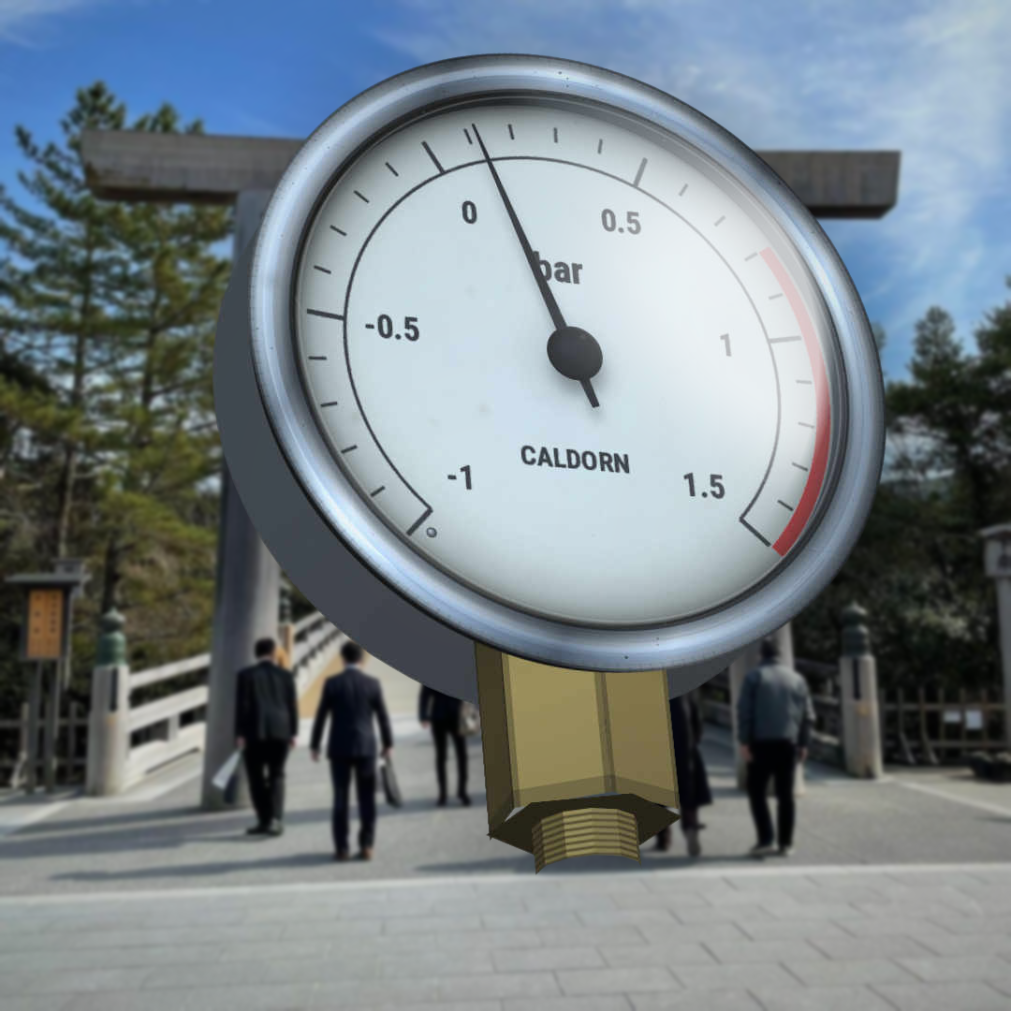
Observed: 0.1 bar
